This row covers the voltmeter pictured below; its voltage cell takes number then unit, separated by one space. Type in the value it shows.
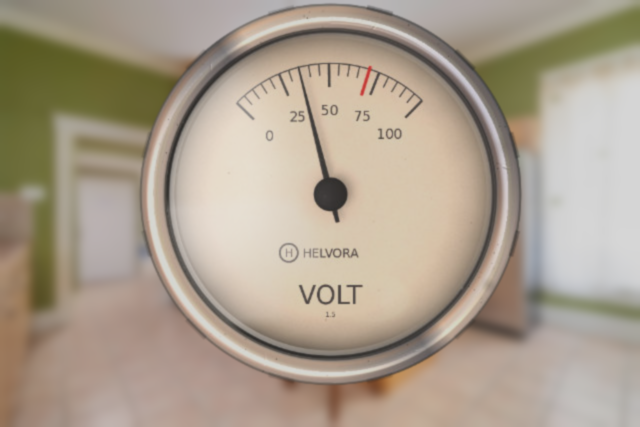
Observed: 35 V
